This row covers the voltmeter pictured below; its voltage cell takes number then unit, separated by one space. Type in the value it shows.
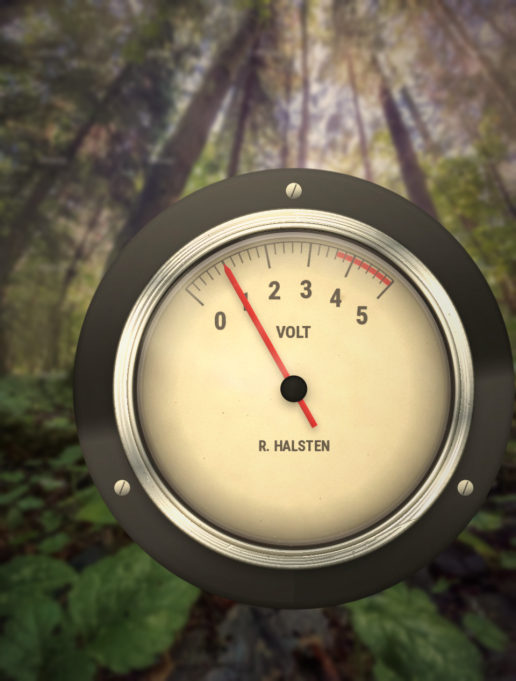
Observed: 1 V
